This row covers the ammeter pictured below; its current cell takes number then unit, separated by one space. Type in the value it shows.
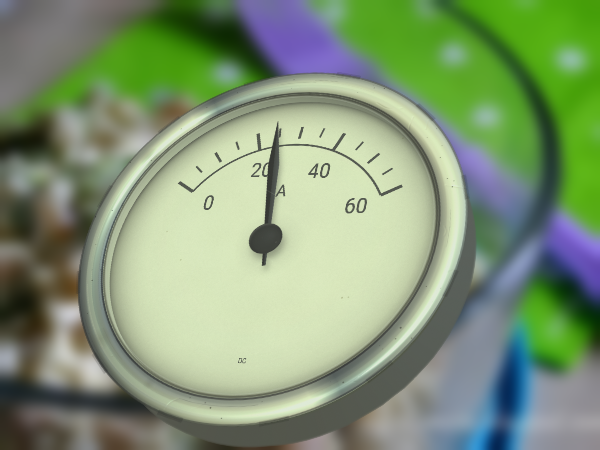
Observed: 25 A
